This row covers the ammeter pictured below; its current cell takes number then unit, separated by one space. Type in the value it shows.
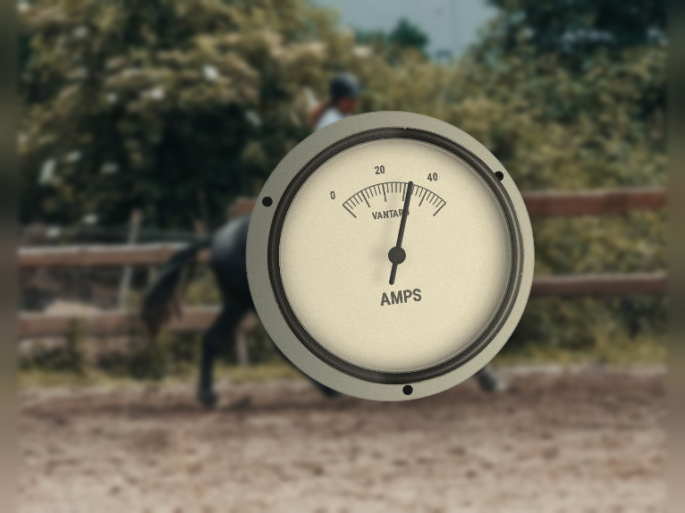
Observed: 32 A
